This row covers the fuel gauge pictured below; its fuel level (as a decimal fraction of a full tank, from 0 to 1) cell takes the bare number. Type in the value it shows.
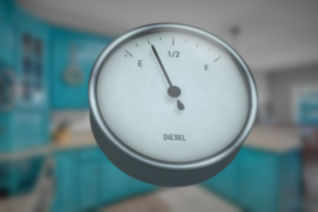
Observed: 0.25
